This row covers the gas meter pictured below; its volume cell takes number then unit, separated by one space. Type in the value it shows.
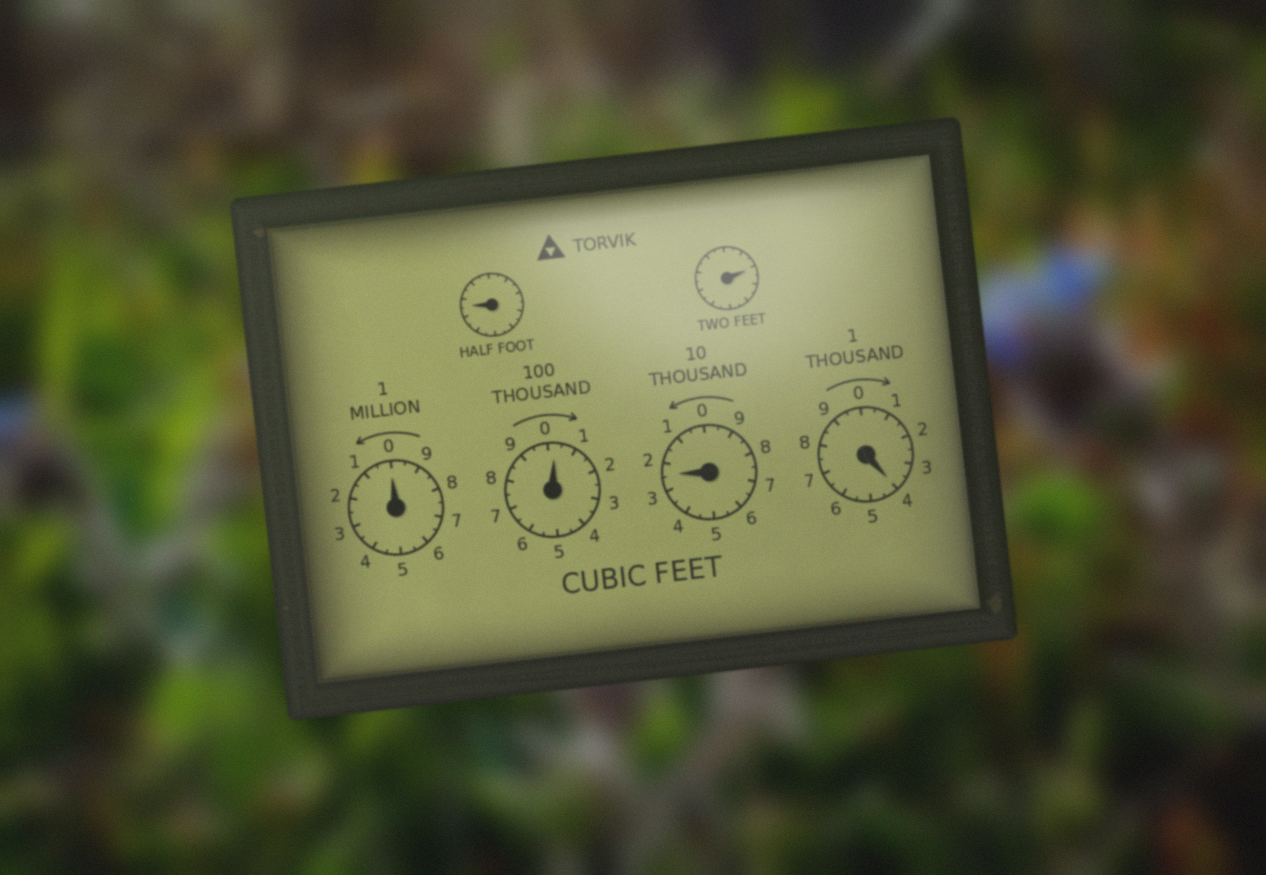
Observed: 2400 ft³
